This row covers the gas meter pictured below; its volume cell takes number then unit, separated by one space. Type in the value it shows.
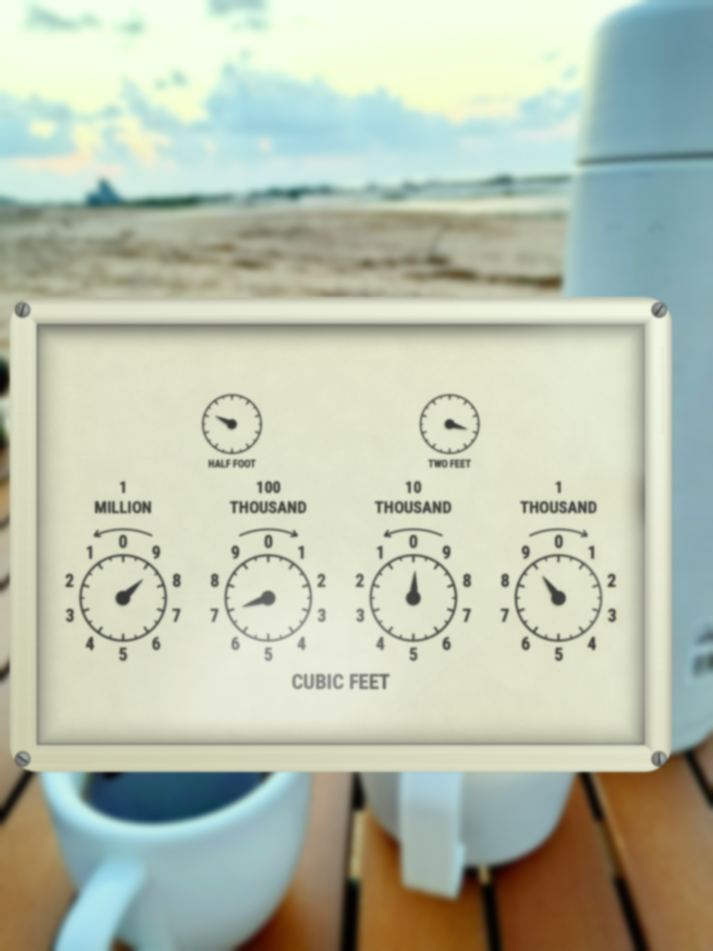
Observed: 869900 ft³
